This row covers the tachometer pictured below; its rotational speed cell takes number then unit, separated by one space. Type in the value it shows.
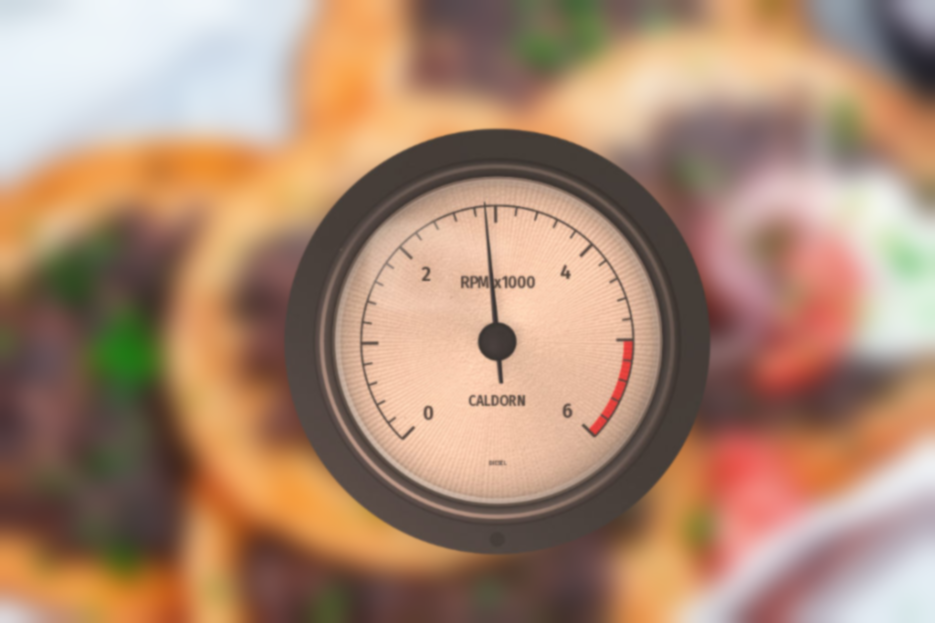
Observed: 2900 rpm
